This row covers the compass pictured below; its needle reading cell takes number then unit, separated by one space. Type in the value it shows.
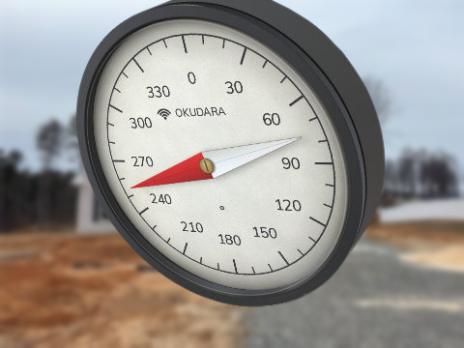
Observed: 255 °
